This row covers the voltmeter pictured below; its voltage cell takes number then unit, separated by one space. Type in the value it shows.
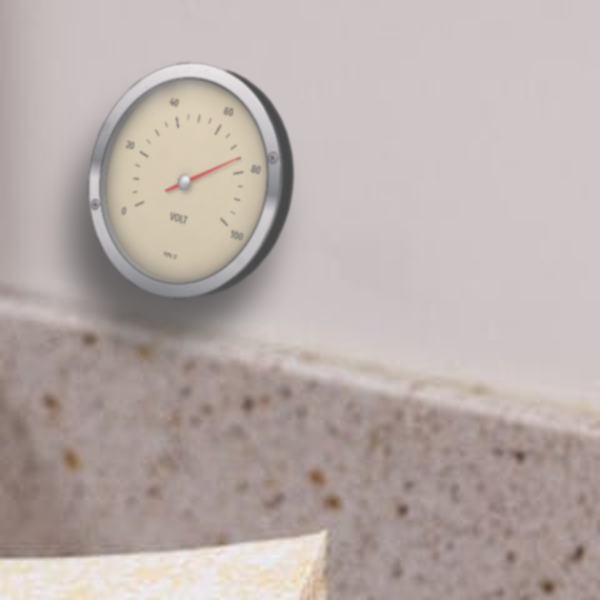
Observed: 75 V
